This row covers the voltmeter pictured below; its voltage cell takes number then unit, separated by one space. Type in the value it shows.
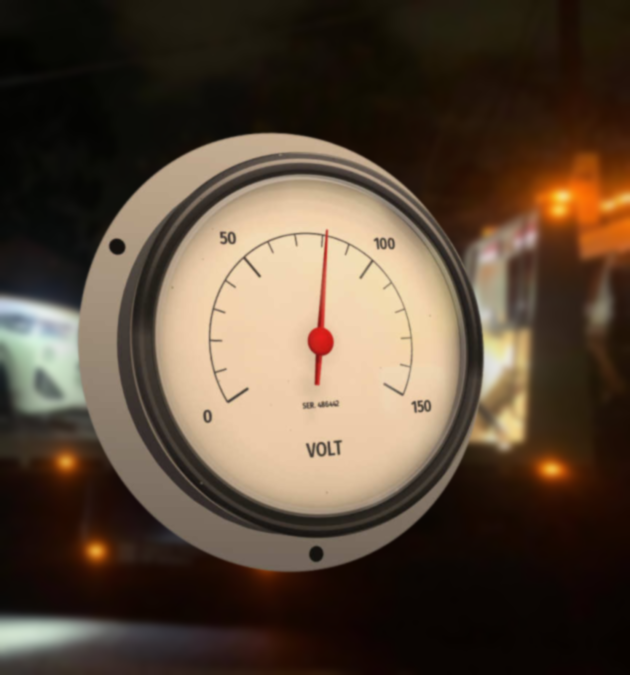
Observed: 80 V
